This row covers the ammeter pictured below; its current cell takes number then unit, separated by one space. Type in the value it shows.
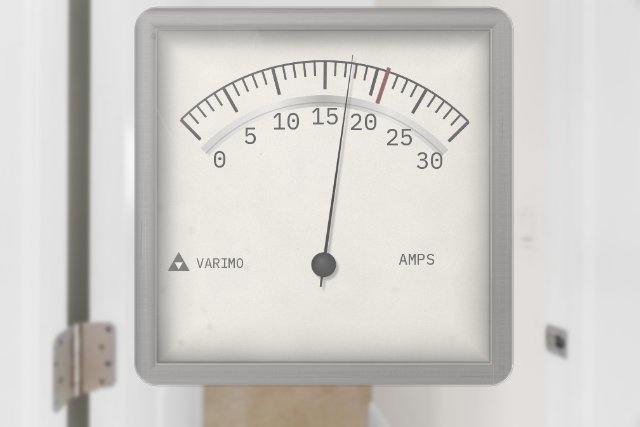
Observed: 17.5 A
